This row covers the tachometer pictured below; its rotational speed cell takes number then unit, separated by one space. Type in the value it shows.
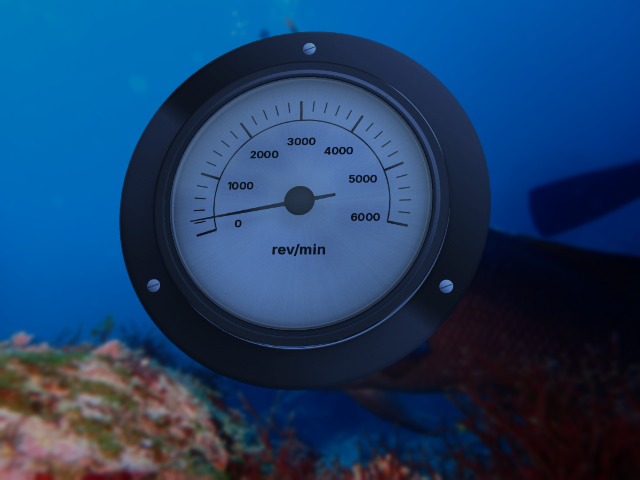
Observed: 200 rpm
